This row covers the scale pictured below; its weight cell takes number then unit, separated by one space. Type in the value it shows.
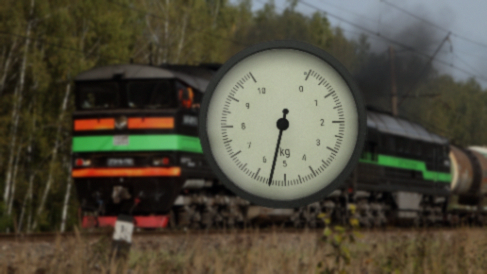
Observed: 5.5 kg
